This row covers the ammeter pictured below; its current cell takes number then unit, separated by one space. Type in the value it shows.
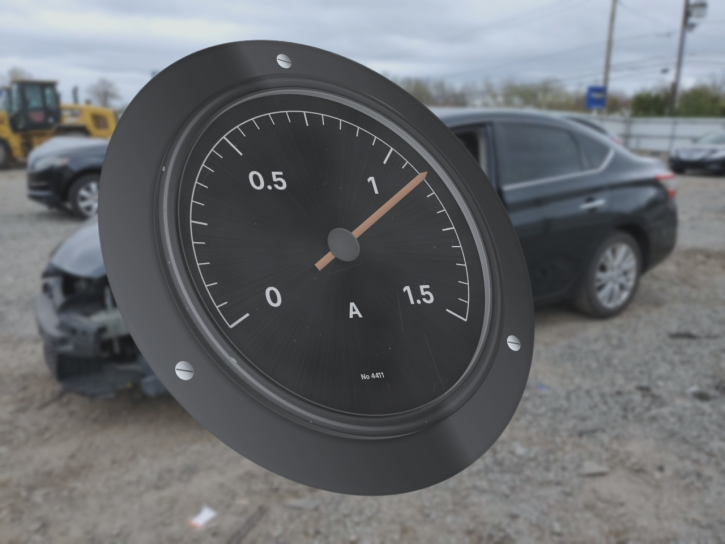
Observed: 1.1 A
